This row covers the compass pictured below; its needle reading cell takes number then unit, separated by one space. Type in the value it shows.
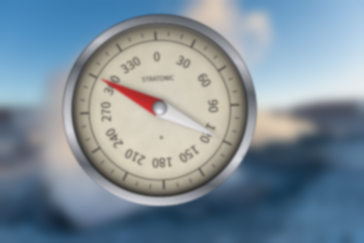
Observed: 300 °
